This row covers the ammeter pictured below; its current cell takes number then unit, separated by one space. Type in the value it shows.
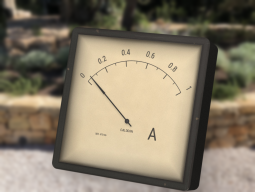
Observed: 0.05 A
